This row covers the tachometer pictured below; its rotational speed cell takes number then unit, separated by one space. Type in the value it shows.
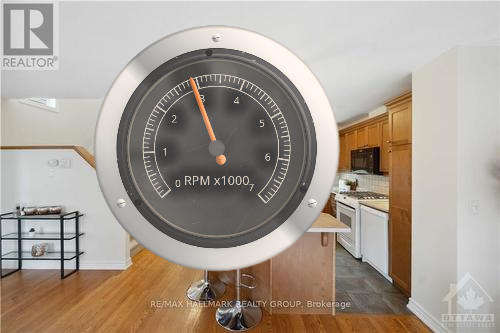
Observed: 2900 rpm
